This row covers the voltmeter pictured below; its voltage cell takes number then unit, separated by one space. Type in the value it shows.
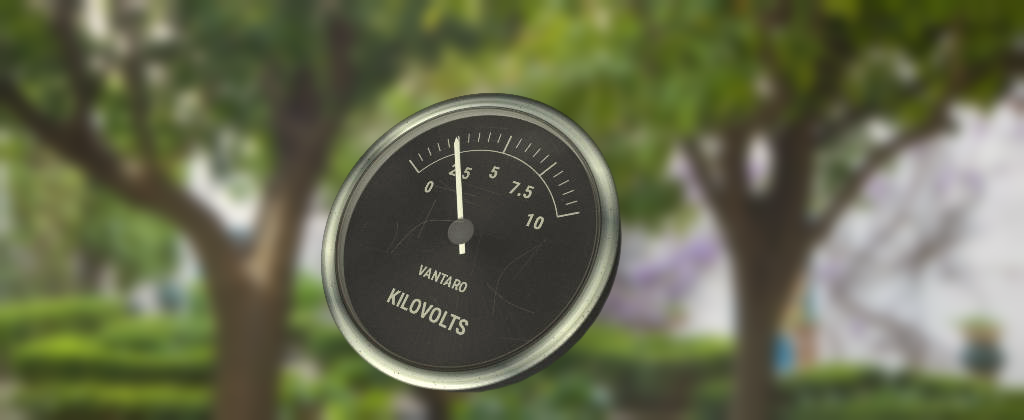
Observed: 2.5 kV
